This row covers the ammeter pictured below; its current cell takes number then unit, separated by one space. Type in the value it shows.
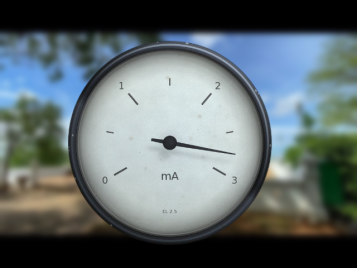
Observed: 2.75 mA
